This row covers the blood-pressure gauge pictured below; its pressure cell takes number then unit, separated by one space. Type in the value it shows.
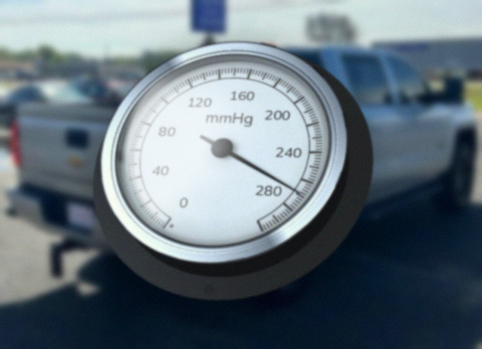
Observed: 270 mmHg
